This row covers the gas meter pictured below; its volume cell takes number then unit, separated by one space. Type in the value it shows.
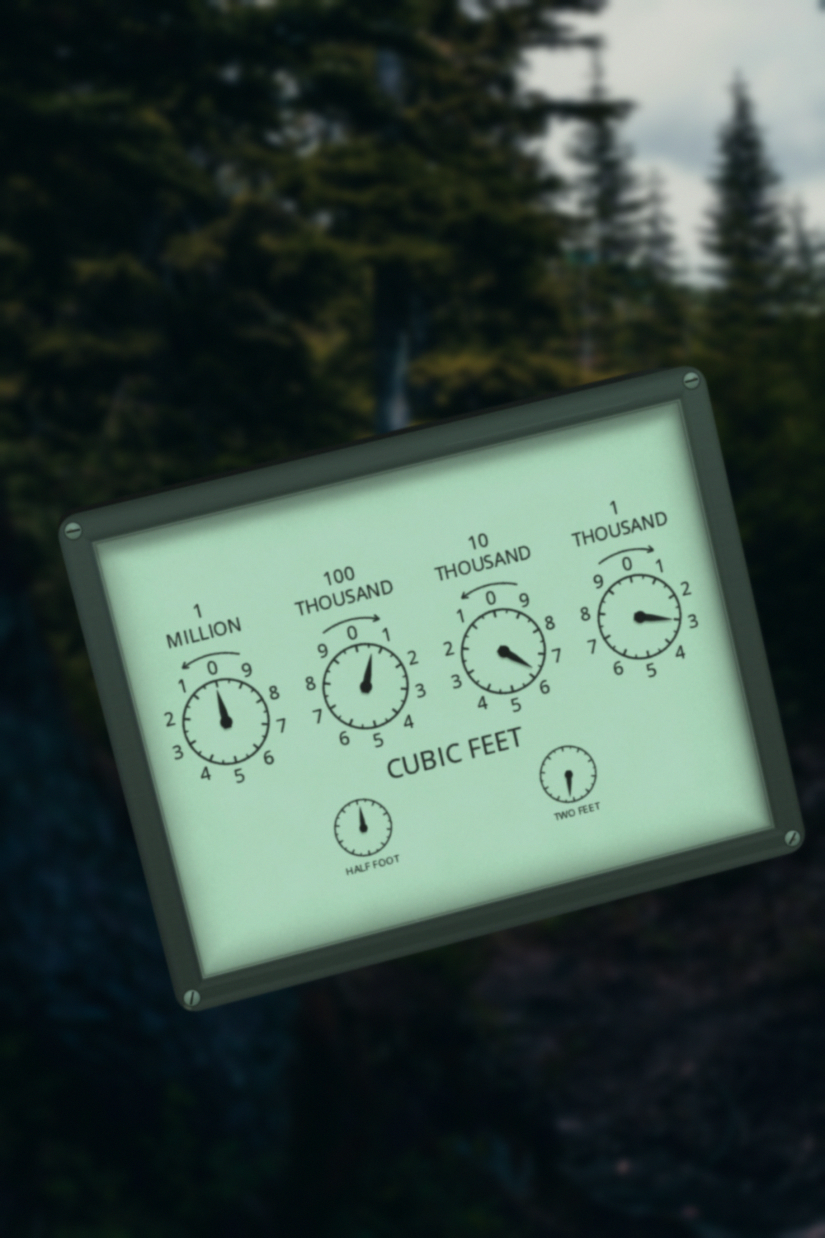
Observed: 6300 ft³
